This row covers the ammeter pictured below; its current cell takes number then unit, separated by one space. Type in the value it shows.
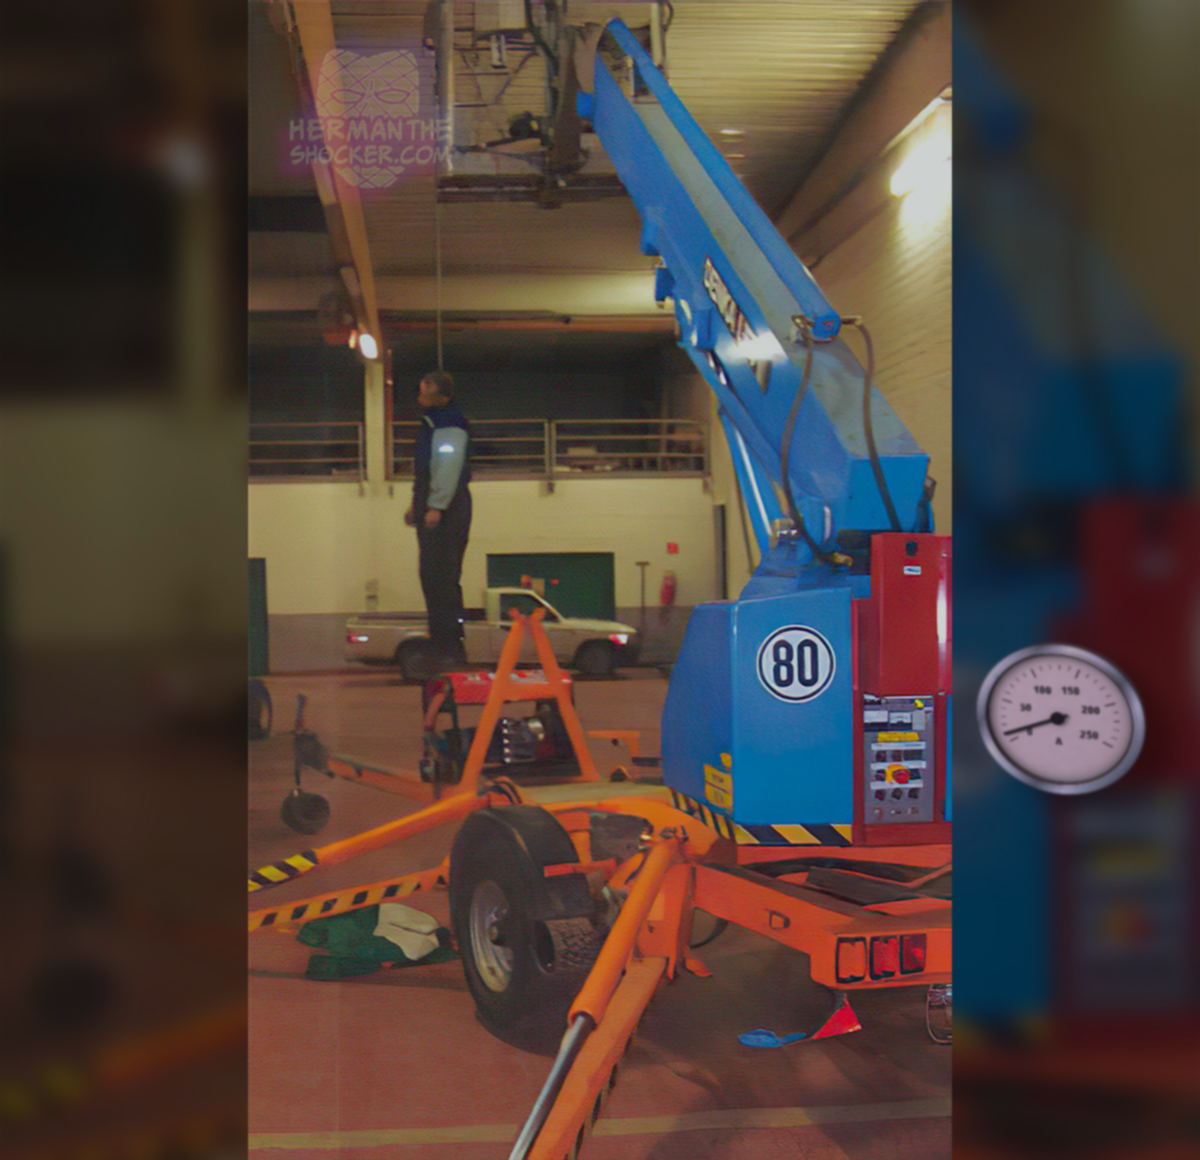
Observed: 10 A
